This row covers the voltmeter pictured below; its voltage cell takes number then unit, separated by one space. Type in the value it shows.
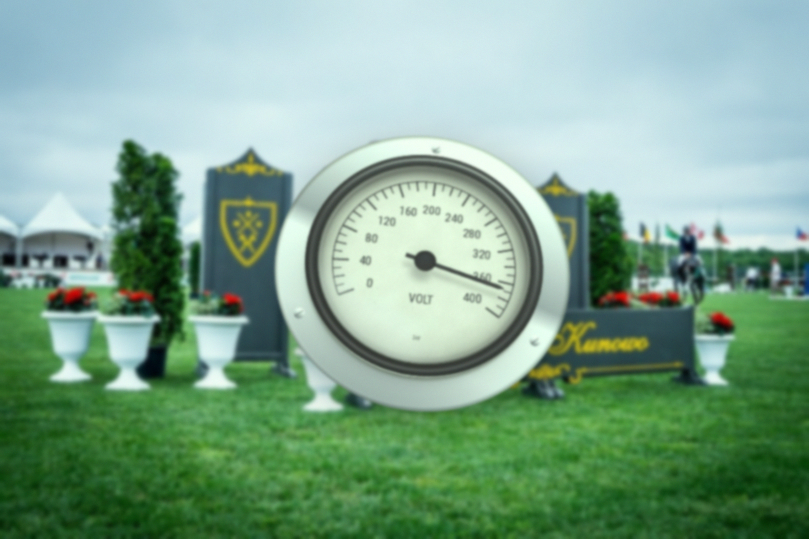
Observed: 370 V
